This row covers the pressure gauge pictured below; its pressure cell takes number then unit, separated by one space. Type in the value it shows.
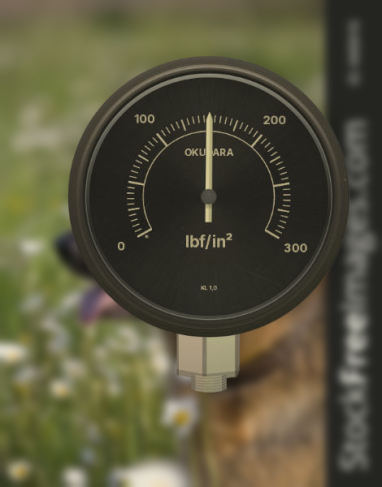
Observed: 150 psi
